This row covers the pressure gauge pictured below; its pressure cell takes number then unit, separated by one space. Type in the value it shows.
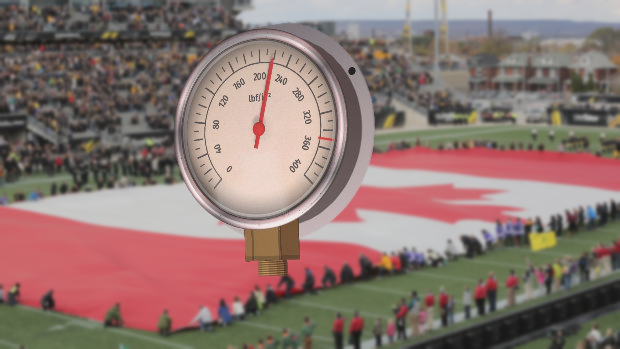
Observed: 220 psi
